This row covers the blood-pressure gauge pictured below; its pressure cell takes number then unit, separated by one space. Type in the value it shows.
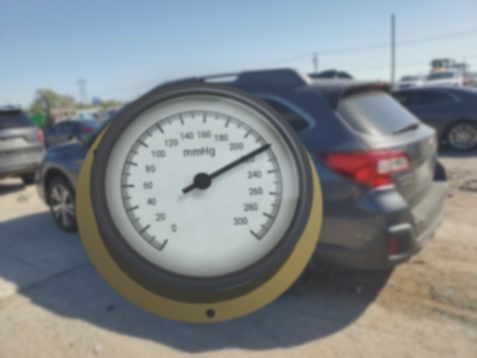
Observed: 220 mmHg
